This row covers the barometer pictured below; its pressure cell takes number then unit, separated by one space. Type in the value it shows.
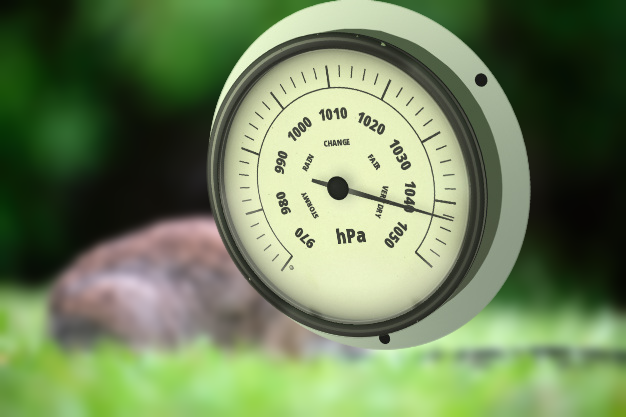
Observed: 1042 hPa
